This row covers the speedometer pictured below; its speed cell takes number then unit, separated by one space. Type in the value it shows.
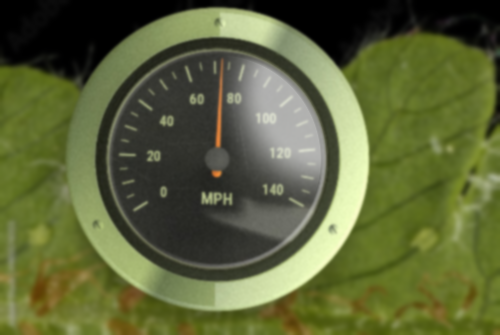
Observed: 72.5 mph
